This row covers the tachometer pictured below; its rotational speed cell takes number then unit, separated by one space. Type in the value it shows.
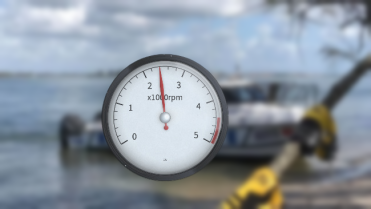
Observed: 2400 rpm
